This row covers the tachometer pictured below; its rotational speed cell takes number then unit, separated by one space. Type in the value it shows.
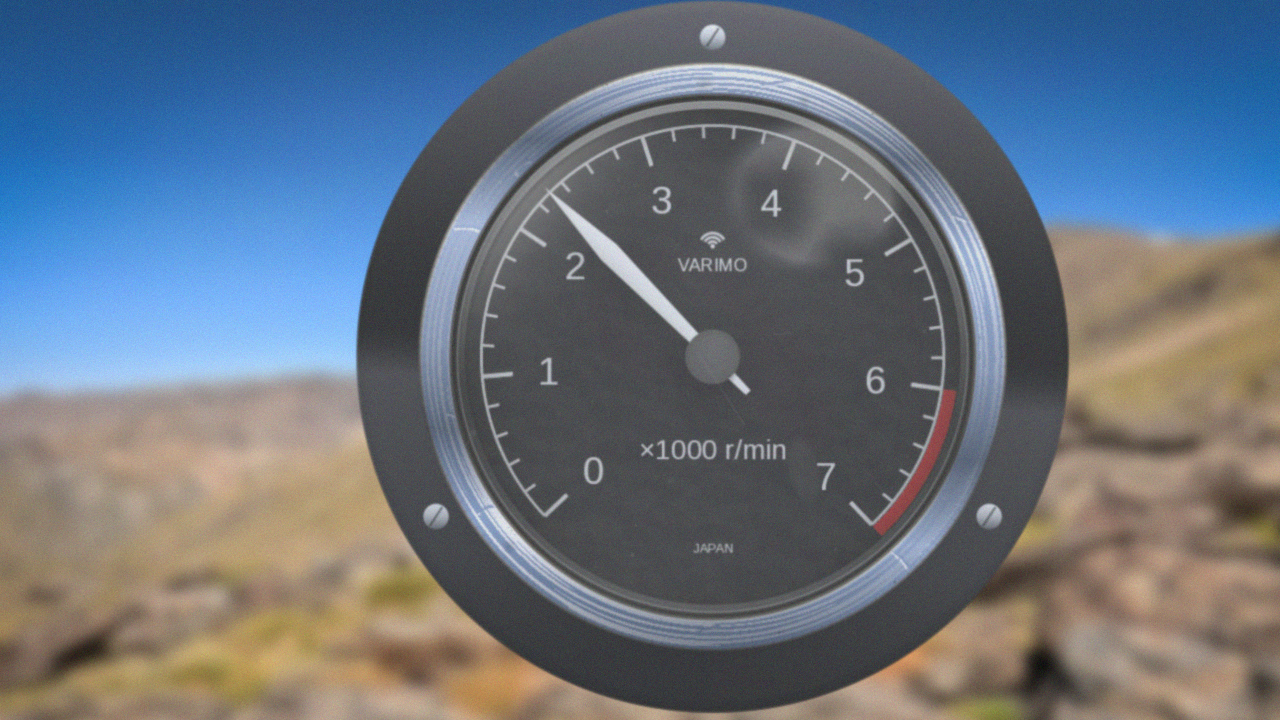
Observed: 2300 rpm
